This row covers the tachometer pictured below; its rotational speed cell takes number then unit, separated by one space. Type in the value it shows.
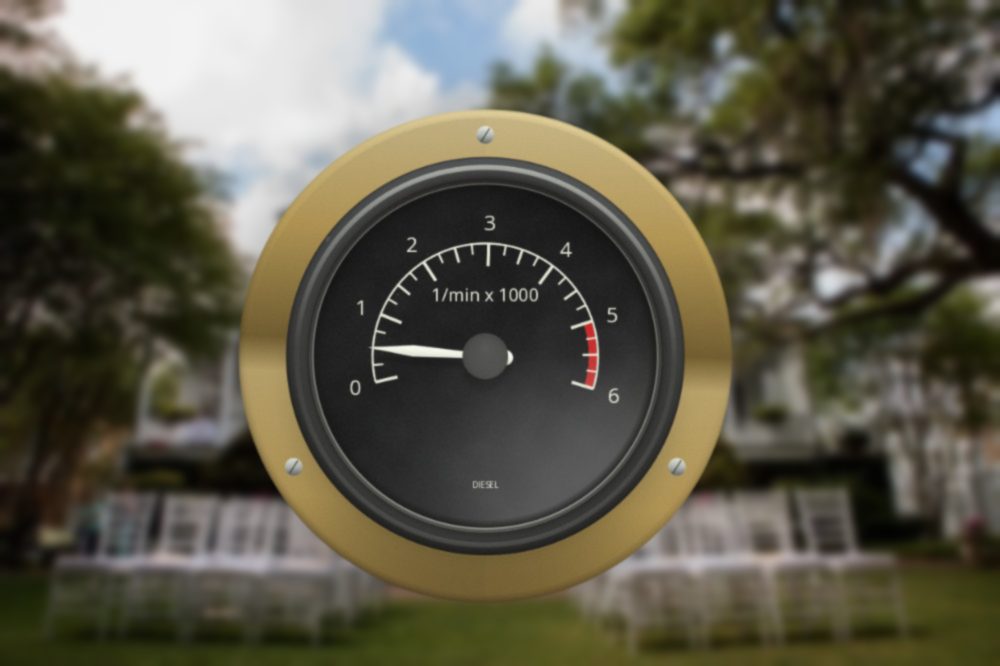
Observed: 500 rpm
